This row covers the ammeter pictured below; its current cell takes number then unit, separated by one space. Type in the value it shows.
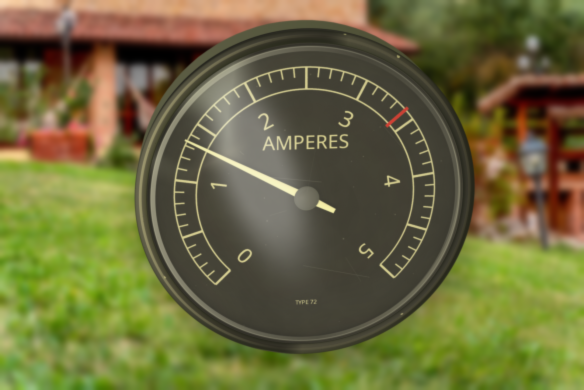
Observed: 1.35 A
